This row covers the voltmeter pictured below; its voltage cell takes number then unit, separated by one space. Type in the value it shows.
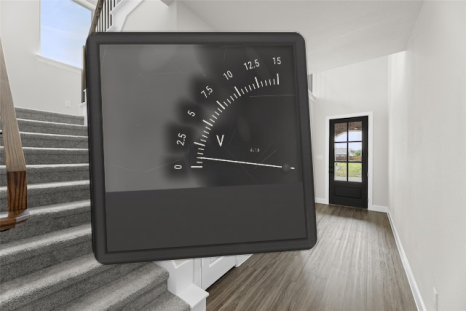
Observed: 1 V
